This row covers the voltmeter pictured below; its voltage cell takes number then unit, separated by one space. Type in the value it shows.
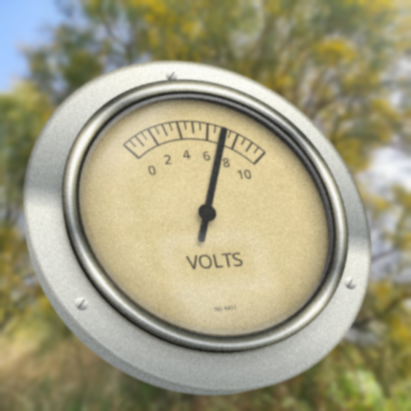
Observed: 7 V
